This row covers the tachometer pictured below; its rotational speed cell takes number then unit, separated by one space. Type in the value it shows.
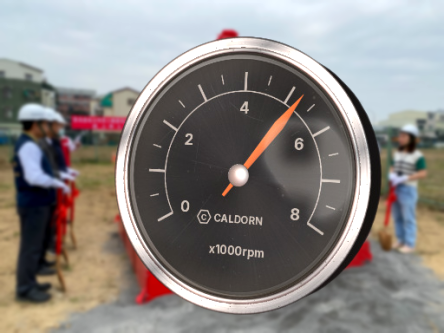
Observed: 5250 rpm
